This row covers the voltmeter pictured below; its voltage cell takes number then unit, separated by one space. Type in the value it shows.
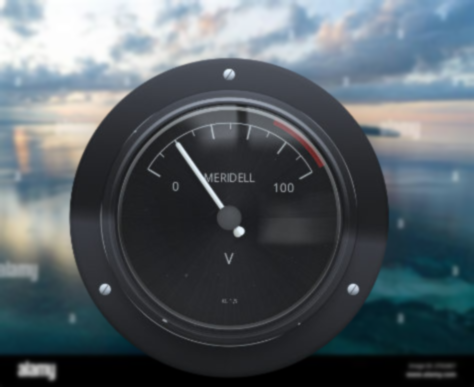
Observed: 20 V
